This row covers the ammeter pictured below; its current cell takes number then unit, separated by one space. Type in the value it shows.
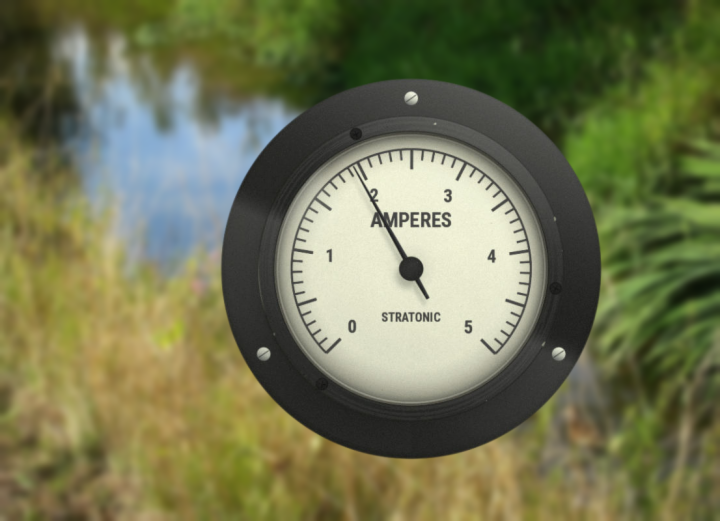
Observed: 1.95 A
